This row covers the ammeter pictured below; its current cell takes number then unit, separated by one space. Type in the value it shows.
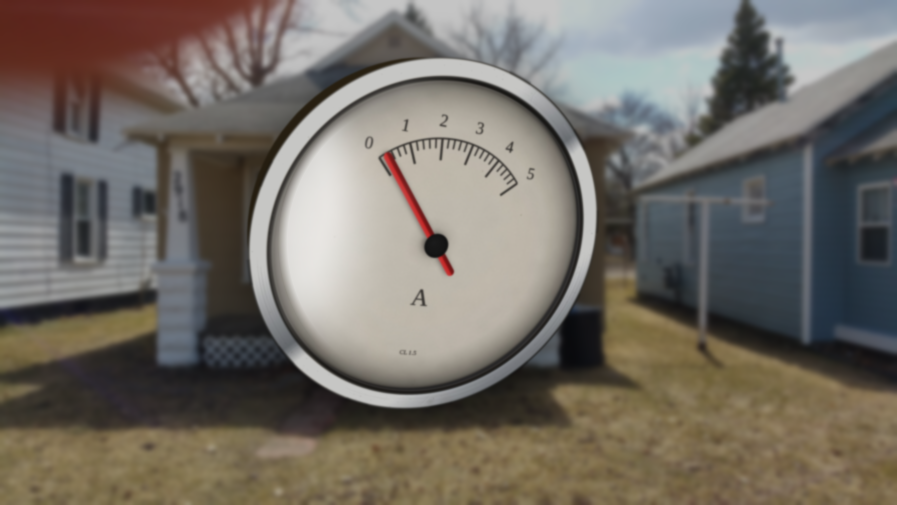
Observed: 0.2 A
